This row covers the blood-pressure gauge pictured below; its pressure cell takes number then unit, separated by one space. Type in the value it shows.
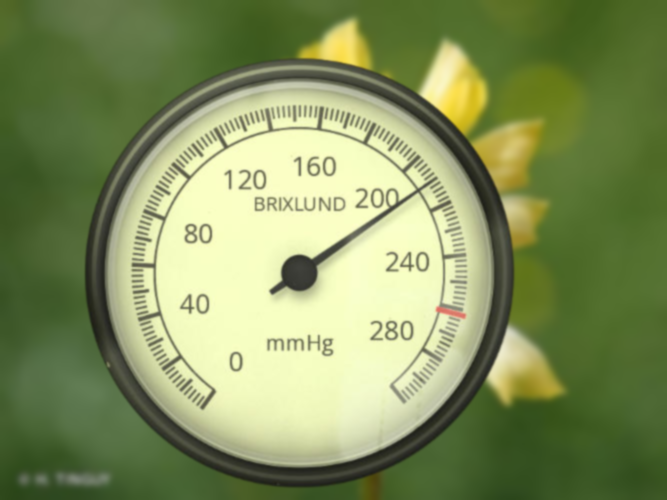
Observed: 210 mmHg
